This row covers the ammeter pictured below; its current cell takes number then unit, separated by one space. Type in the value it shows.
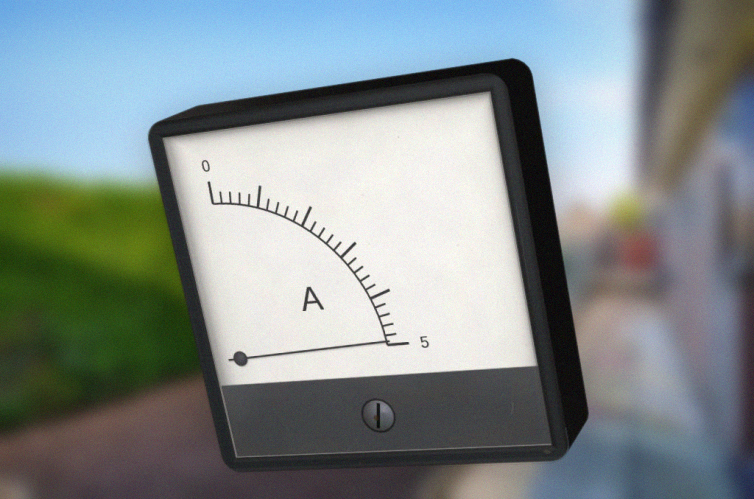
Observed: 4.9 A
